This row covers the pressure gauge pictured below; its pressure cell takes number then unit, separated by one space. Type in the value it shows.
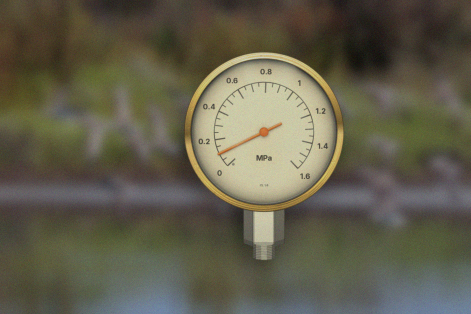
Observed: 0.1 MPa
